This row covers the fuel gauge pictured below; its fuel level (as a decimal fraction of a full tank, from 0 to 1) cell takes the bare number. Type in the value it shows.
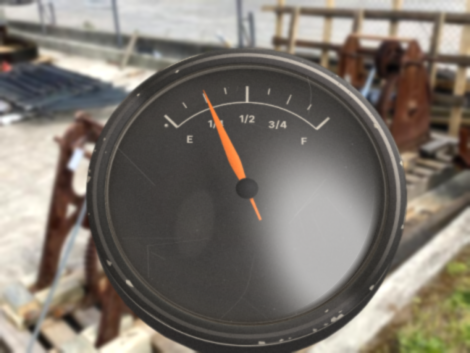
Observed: 0.25
